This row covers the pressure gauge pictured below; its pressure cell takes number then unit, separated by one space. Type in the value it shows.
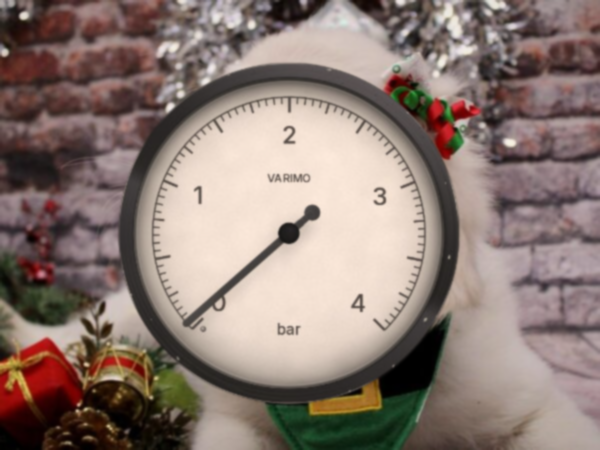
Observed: 0.05 bar
